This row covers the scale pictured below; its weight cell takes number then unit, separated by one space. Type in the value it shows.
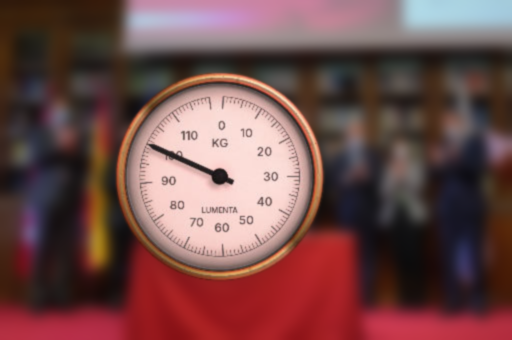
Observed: 100 kg
